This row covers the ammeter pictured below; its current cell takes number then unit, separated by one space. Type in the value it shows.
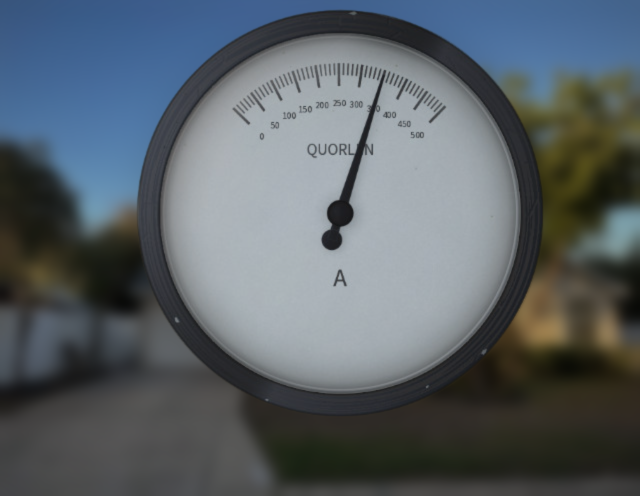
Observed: 350 A
